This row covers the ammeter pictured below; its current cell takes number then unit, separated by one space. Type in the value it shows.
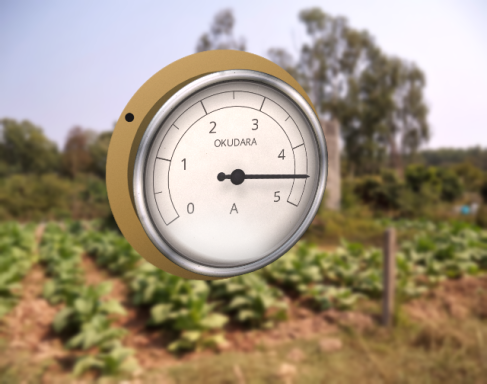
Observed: 4.5 A
